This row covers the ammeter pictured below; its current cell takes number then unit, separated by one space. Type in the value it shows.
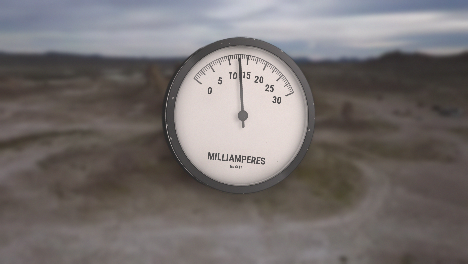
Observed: 12.5 mA
